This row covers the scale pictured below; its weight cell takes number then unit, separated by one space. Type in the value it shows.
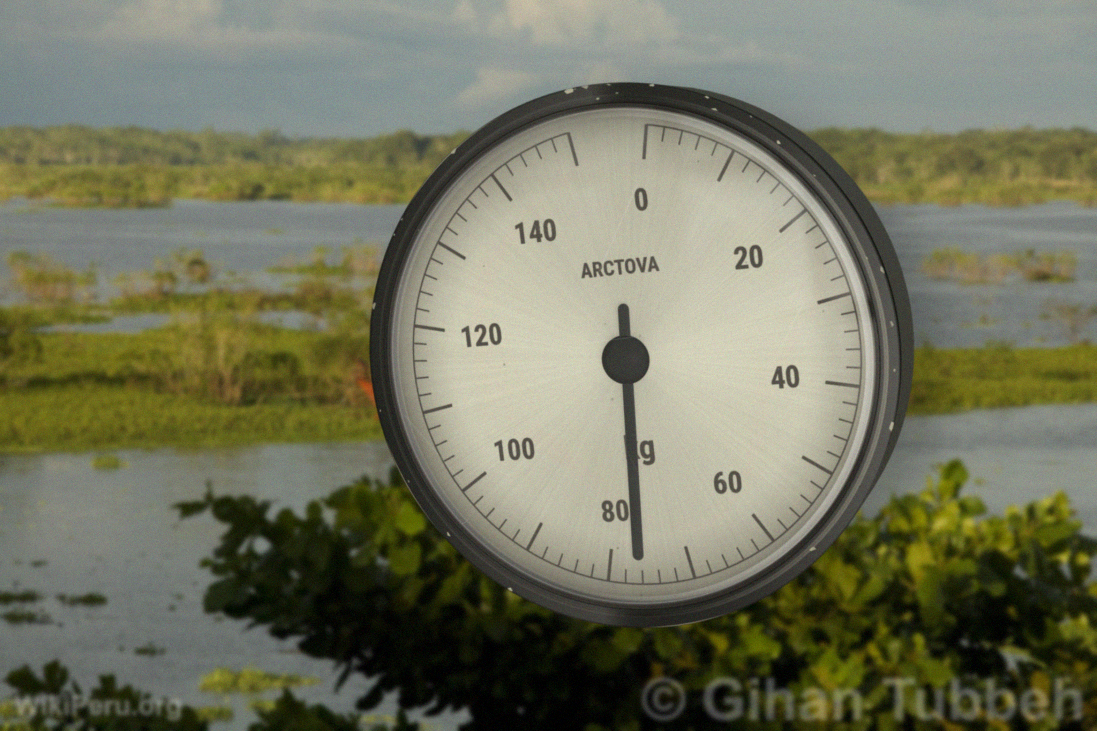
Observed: 76 kg
